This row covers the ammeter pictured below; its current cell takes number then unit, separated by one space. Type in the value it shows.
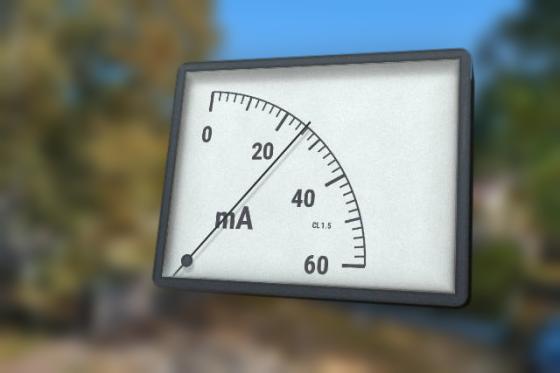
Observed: 26 mA
